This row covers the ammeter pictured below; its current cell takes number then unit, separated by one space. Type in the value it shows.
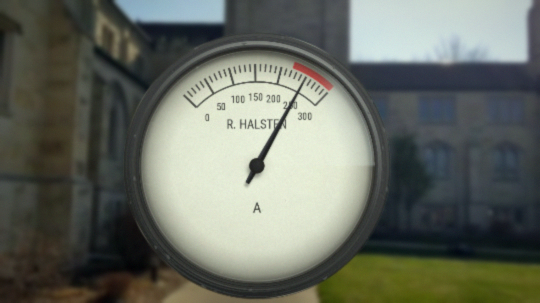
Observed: 250 A
